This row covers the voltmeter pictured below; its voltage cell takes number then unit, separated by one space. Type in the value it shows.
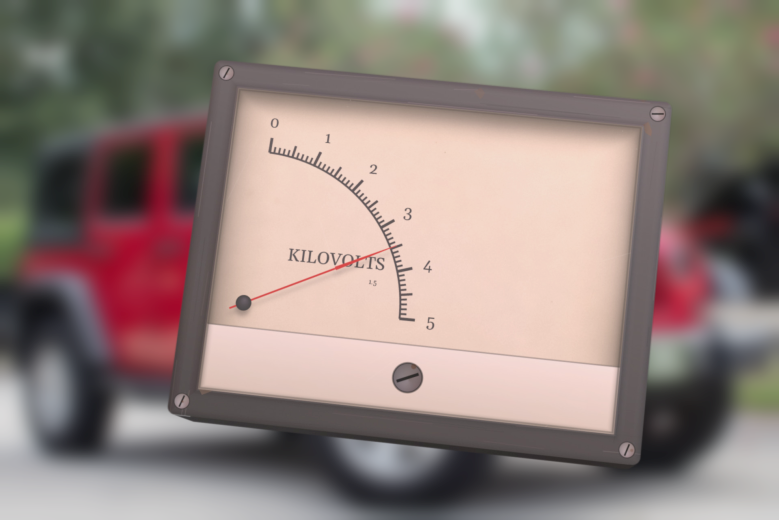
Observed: 3.5 kV
